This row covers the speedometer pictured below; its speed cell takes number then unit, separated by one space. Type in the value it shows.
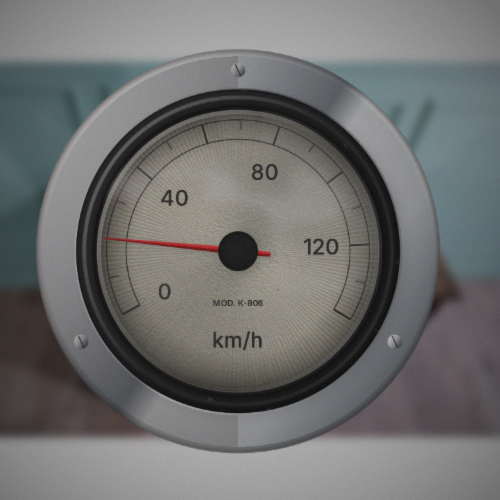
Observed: 20 km/h
